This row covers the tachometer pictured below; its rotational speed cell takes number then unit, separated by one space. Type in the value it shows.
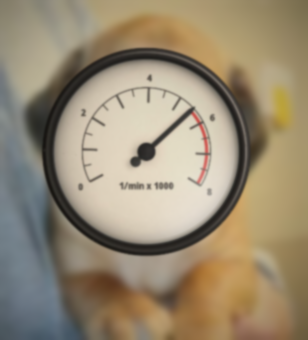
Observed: 5500 rpm
